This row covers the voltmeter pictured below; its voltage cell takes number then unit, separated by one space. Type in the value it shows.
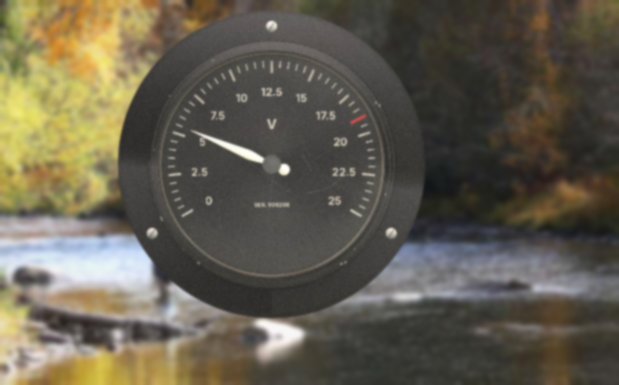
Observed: 5.5 V
